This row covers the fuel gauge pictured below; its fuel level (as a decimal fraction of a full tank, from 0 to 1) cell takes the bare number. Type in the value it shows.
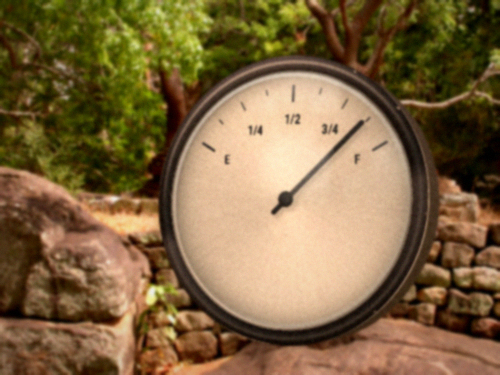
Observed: 0.875
